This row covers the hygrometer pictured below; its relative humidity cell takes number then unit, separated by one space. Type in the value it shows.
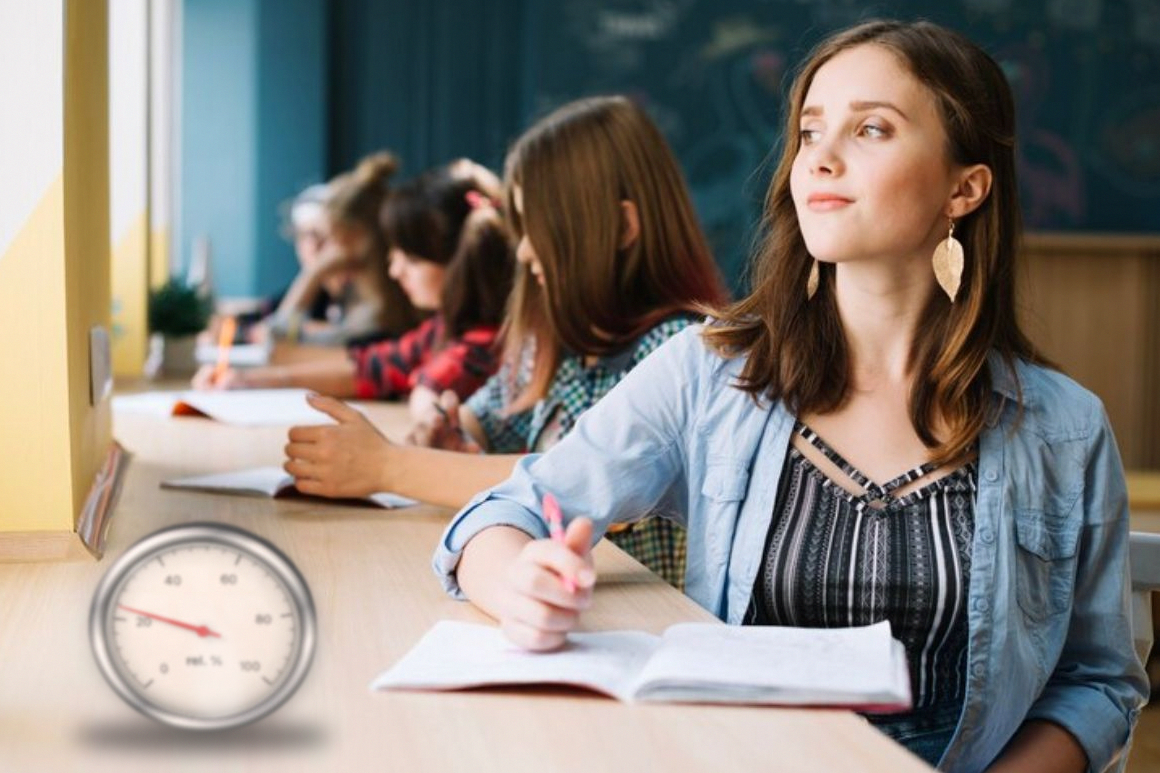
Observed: 24 %
